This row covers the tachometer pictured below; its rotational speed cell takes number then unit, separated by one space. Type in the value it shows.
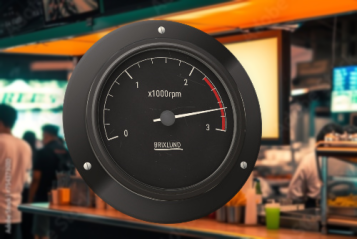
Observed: 2700 rpm
